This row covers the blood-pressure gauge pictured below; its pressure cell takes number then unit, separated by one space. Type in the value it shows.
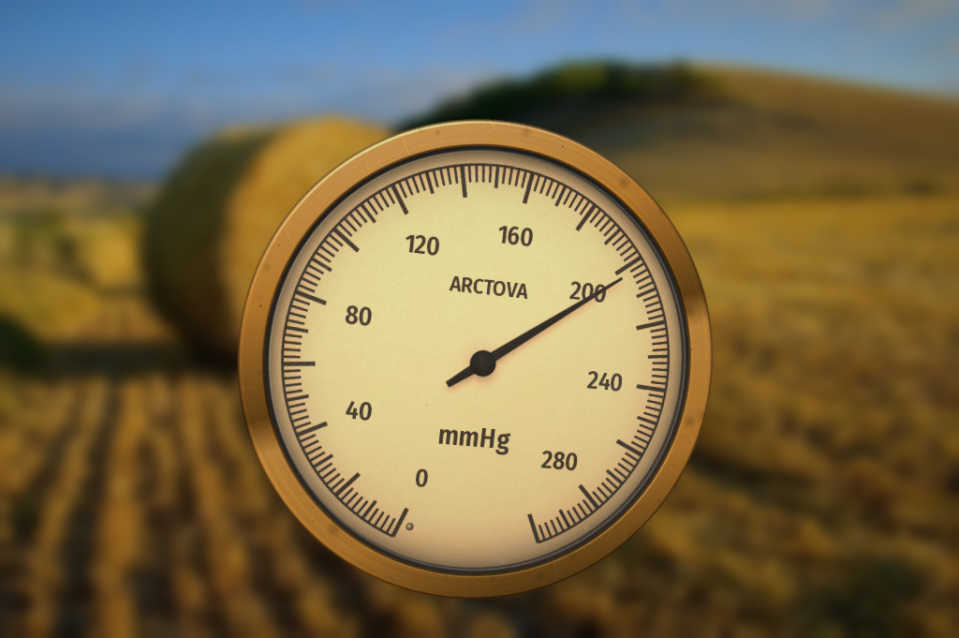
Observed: 202 mmHg
